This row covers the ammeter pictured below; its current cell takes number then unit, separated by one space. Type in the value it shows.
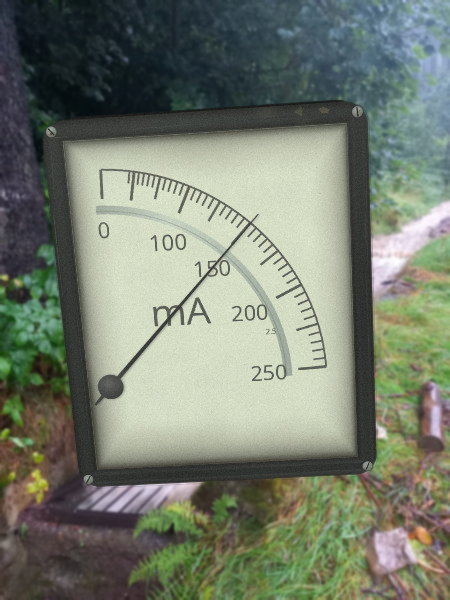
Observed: 150 mA
